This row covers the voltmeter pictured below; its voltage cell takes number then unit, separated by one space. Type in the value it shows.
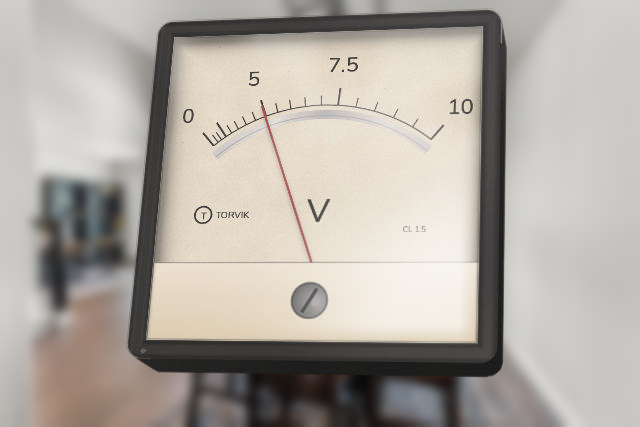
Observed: 5 V
